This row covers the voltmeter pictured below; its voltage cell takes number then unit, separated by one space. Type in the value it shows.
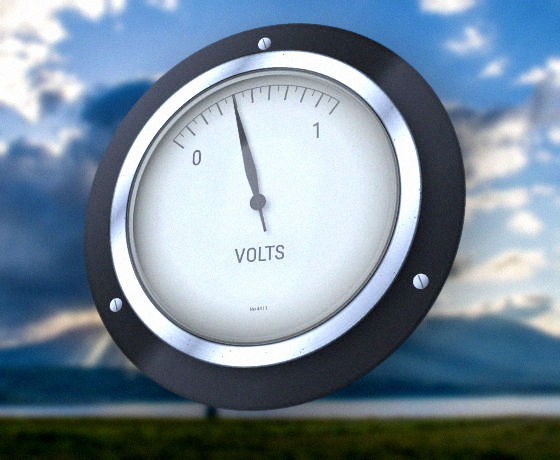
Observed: 0.4 V
